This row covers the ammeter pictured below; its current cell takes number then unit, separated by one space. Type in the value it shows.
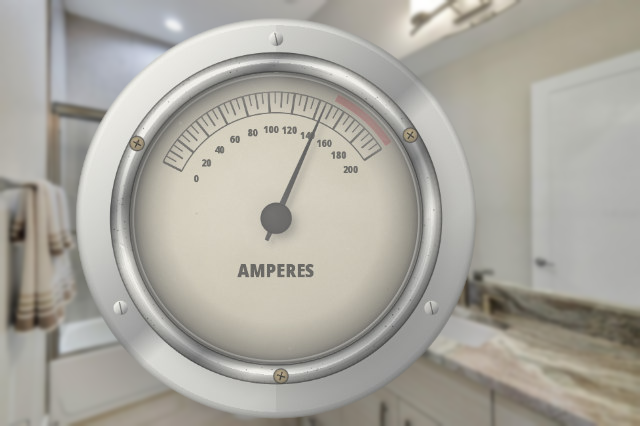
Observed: 145 A
